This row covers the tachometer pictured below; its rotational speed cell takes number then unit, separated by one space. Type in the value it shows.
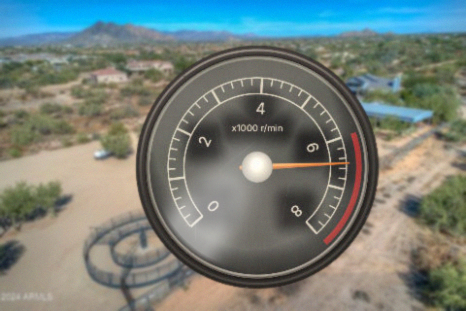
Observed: 6500 rpm
